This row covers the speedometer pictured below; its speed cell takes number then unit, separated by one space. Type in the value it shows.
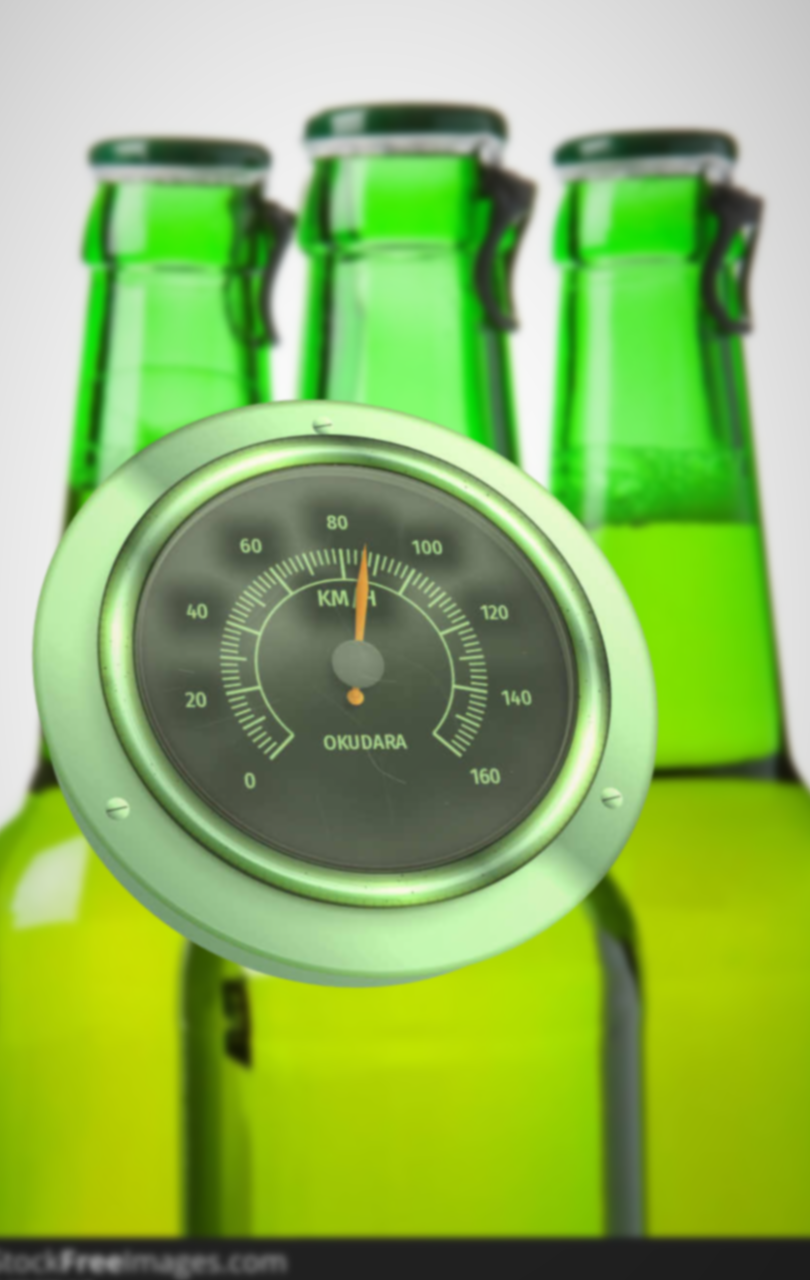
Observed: 86 km/h
